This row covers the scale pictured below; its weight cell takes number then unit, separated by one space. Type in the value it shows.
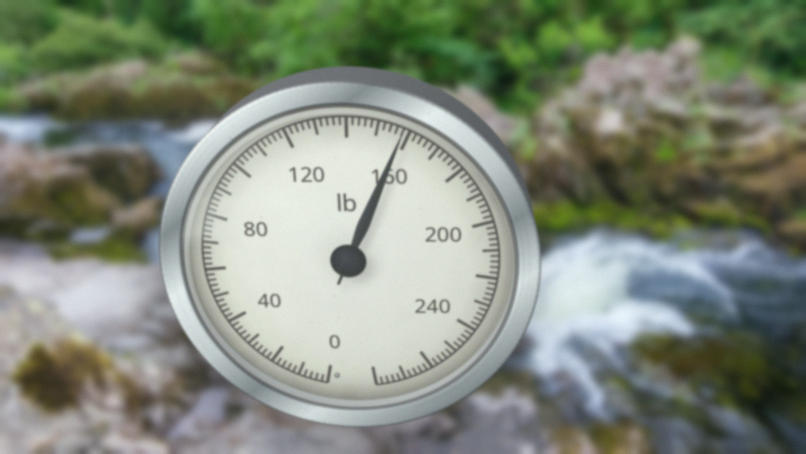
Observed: 158 lb
